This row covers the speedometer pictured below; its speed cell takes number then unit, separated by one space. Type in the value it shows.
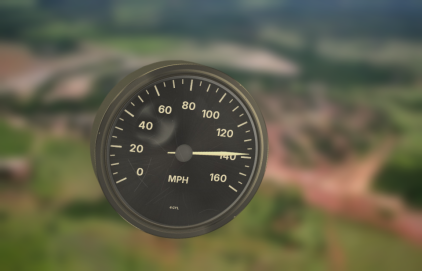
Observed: 137.5 mph
